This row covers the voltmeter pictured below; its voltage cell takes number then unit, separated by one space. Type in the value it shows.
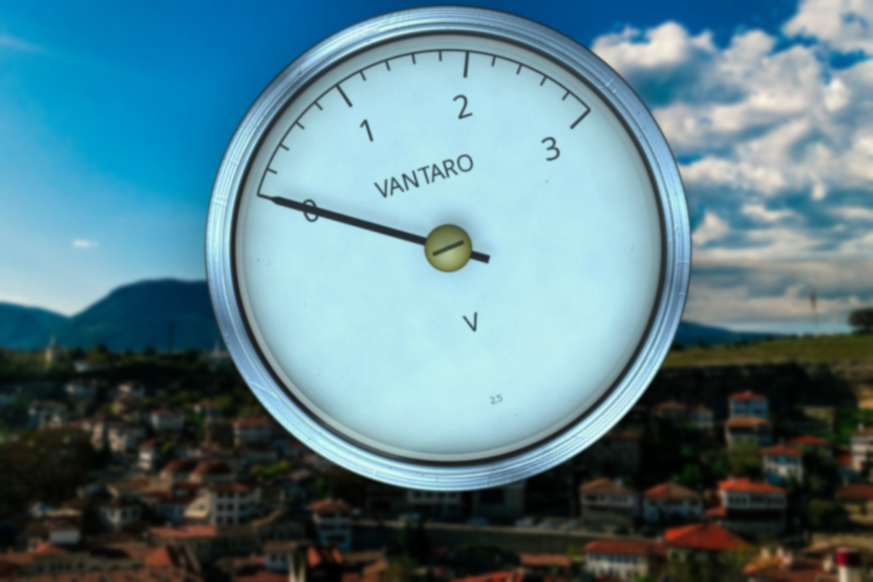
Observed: 0 V
